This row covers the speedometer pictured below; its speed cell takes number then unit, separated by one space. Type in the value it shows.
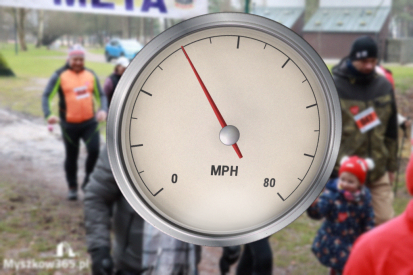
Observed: 30 mph
